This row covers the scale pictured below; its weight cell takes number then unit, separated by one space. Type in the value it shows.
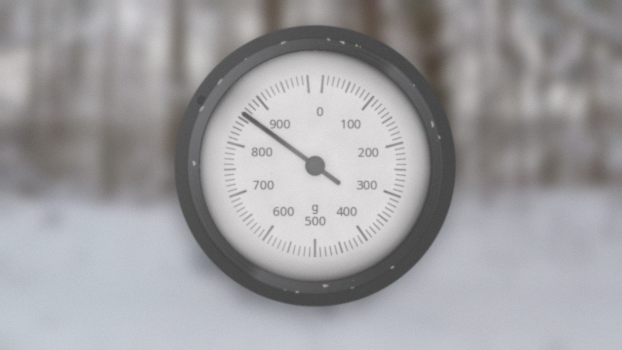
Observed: 860 g
